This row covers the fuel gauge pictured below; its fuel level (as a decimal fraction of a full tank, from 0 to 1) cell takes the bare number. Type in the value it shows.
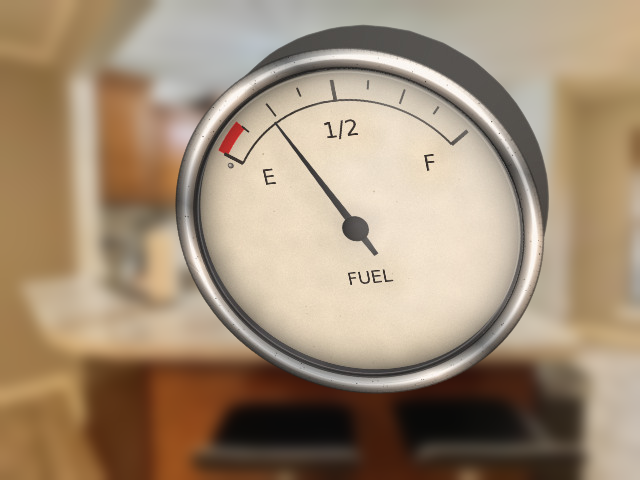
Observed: 0.25
